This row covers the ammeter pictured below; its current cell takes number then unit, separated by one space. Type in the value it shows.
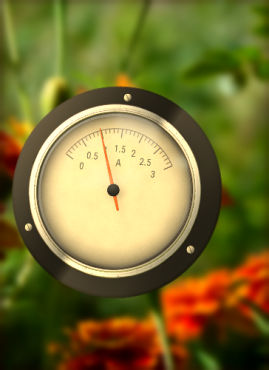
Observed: 1 A
